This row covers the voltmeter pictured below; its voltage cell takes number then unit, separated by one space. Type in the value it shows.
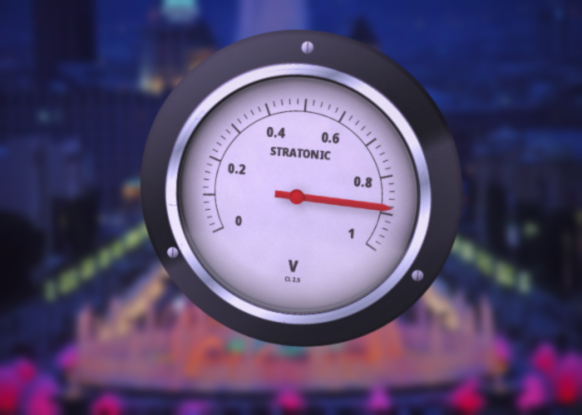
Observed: 0.88 V
